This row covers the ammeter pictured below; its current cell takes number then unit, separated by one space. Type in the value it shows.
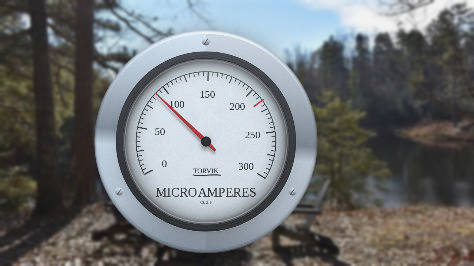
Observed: 90 µA
